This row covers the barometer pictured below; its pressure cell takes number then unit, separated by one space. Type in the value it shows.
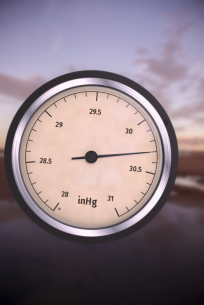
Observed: 30.3 inHg
